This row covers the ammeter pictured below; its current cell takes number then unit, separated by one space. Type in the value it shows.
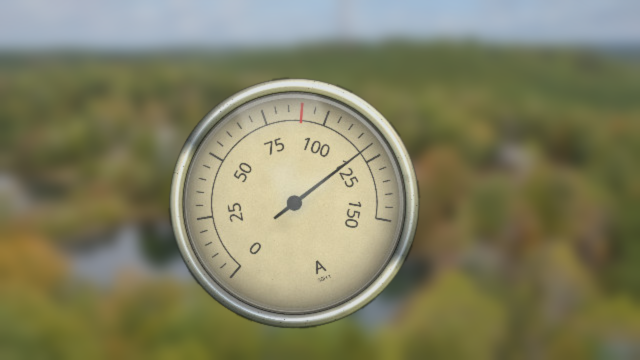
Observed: 120 A
